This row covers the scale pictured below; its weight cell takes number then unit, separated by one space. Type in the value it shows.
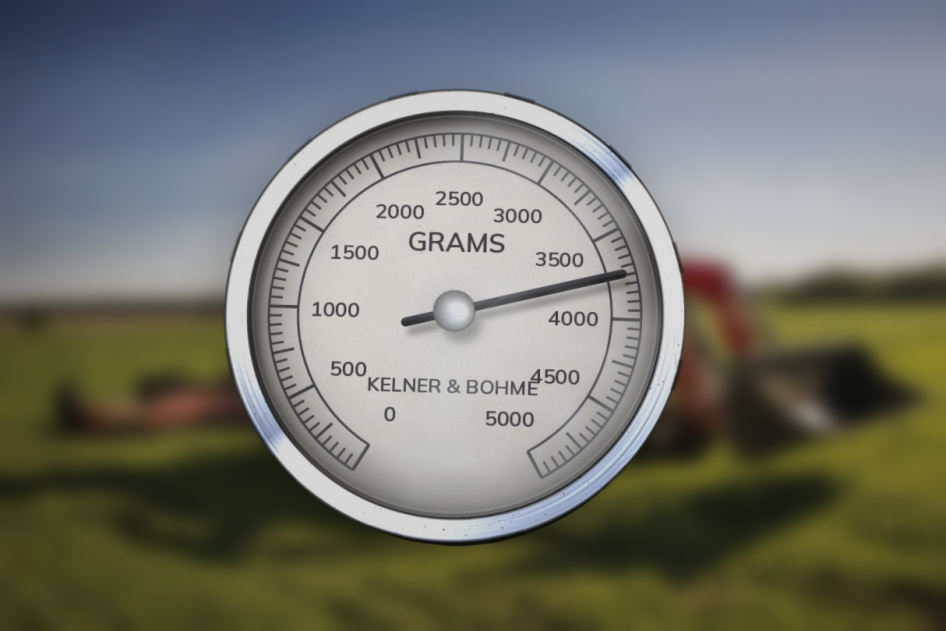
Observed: 3750 g
